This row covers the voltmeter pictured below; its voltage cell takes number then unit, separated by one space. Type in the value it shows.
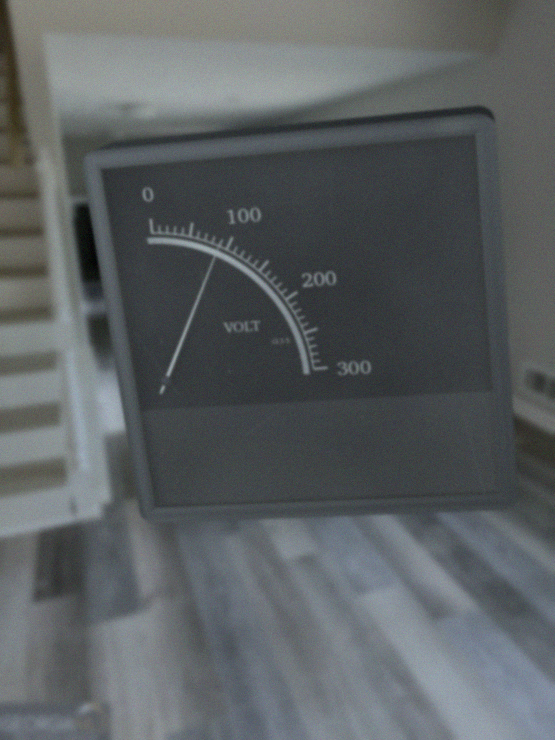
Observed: 90 V
